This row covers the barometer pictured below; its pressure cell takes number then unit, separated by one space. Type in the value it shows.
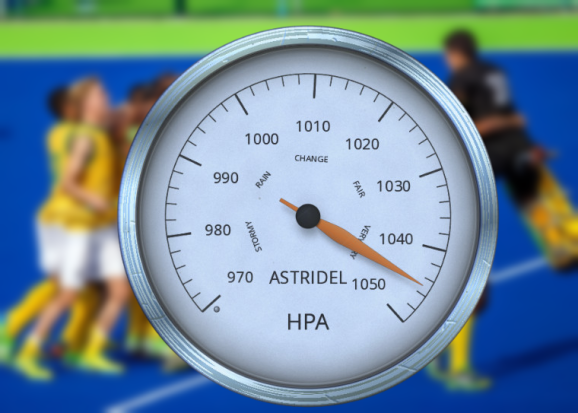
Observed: 1045 hPa
